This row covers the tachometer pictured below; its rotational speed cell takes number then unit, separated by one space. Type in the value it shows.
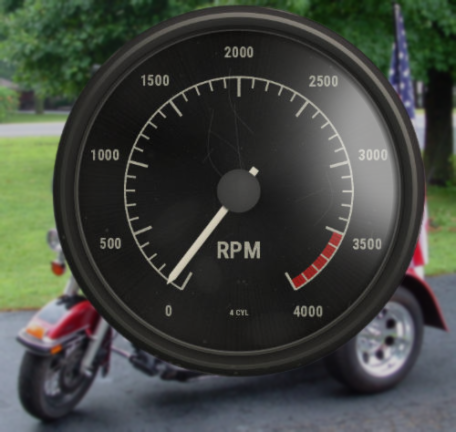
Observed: 100 rpm
